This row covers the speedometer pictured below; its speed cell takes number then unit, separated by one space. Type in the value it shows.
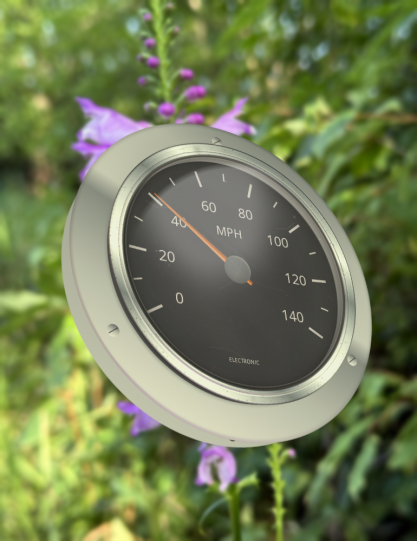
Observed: 40 mph
